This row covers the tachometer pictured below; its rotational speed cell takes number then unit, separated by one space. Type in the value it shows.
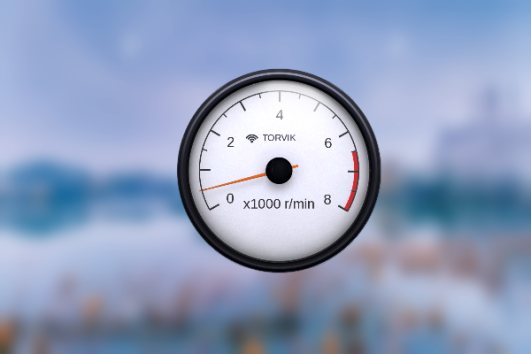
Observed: 500 rpm
